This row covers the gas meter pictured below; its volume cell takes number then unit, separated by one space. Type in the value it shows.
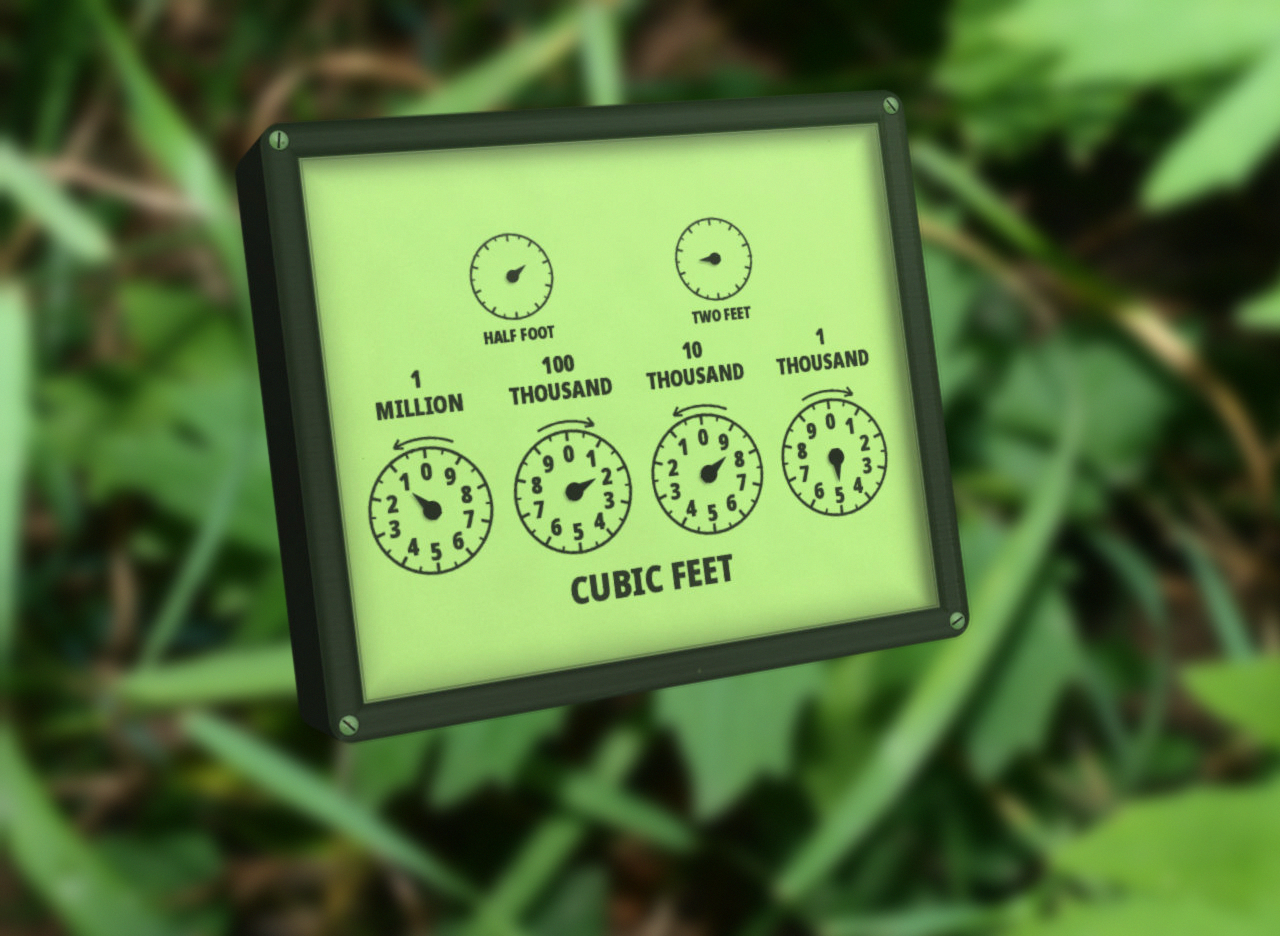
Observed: 118500 ft³
